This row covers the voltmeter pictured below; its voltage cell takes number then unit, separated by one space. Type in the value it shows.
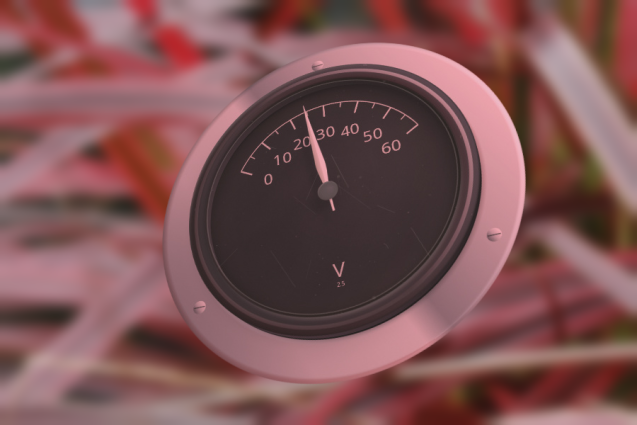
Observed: 25 V
